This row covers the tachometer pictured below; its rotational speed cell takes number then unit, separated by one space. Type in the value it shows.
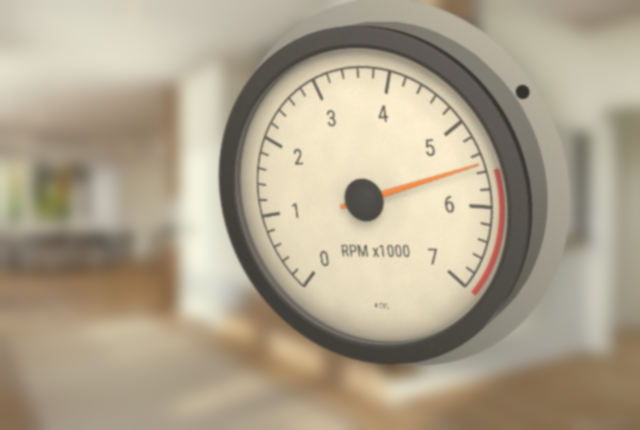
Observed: 5500 rpm
